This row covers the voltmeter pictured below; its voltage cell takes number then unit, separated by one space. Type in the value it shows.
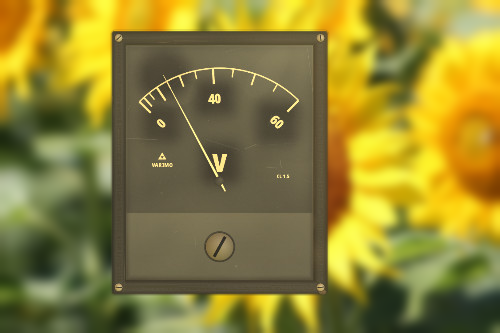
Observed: 25 V
